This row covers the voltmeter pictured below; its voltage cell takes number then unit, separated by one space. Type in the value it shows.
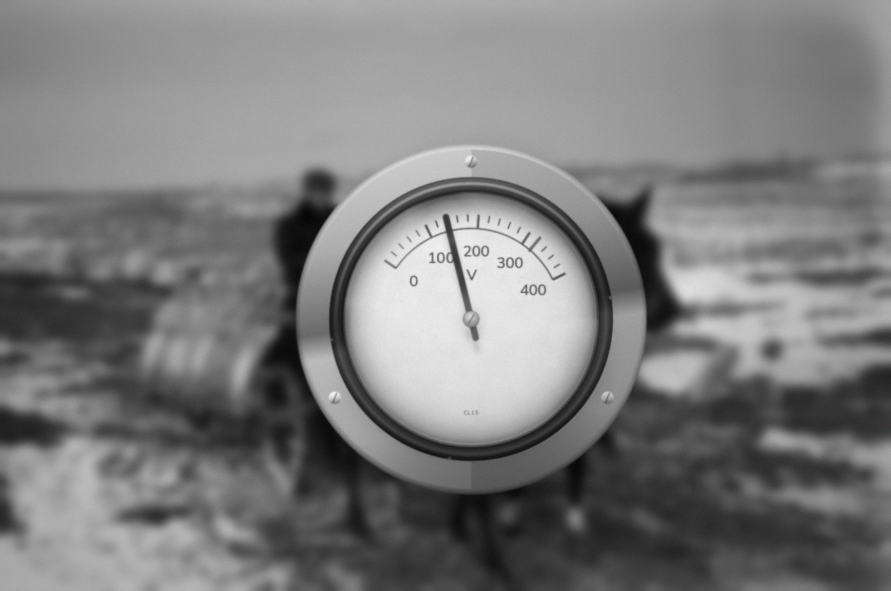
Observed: 140 V
